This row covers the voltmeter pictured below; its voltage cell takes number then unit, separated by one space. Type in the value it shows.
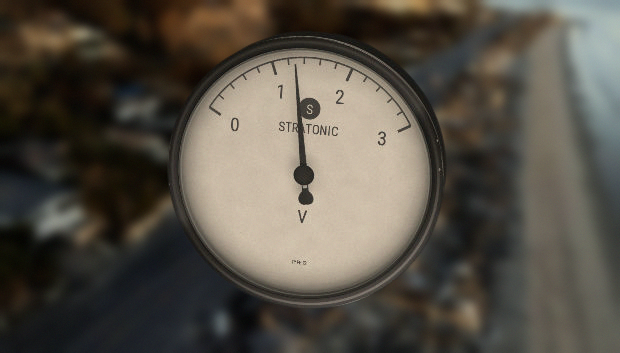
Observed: 1.3 V
